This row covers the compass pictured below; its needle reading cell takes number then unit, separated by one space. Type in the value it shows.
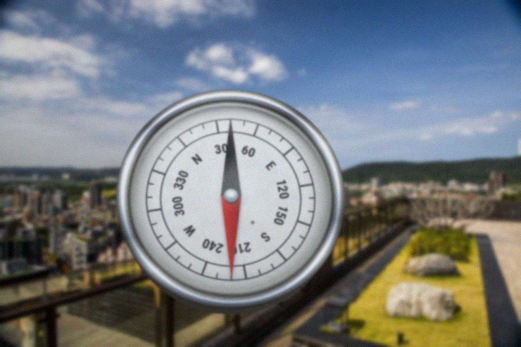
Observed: 220 °
